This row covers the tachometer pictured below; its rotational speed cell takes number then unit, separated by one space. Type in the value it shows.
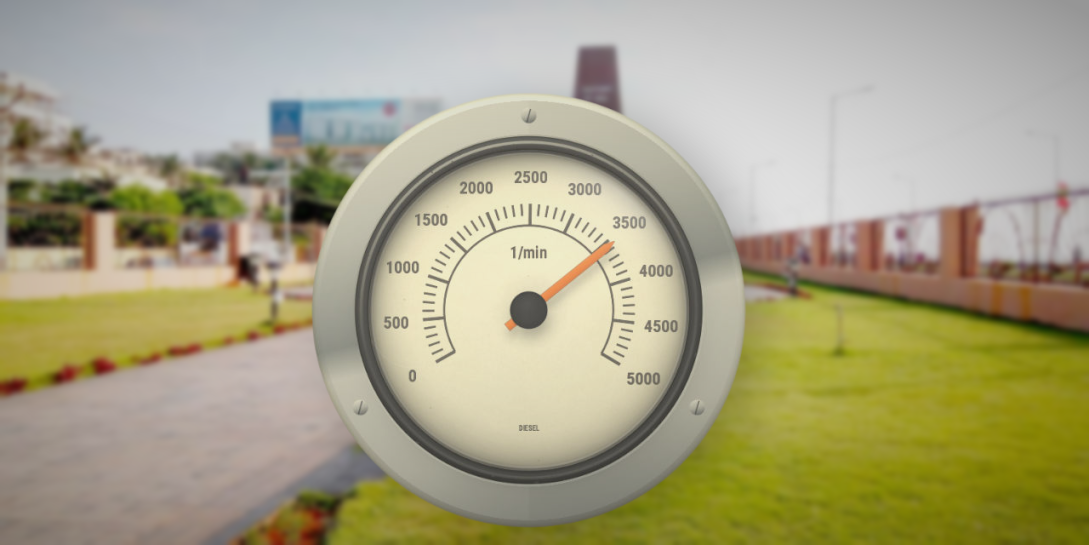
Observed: 3550 rpm
